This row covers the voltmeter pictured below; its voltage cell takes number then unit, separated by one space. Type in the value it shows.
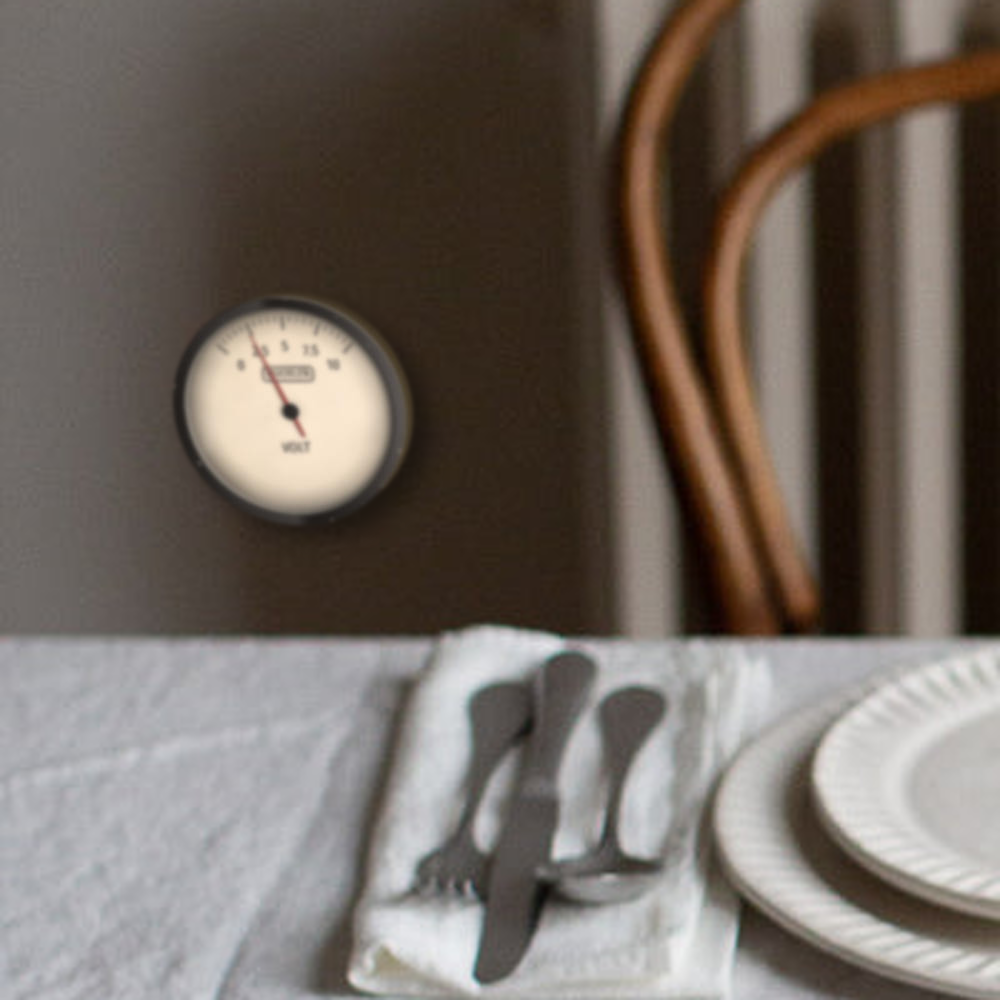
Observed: 2.5 V
